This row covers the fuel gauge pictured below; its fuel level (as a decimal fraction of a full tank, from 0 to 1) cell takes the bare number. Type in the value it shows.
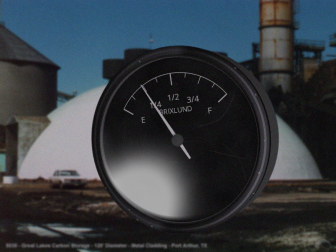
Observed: 0.25
